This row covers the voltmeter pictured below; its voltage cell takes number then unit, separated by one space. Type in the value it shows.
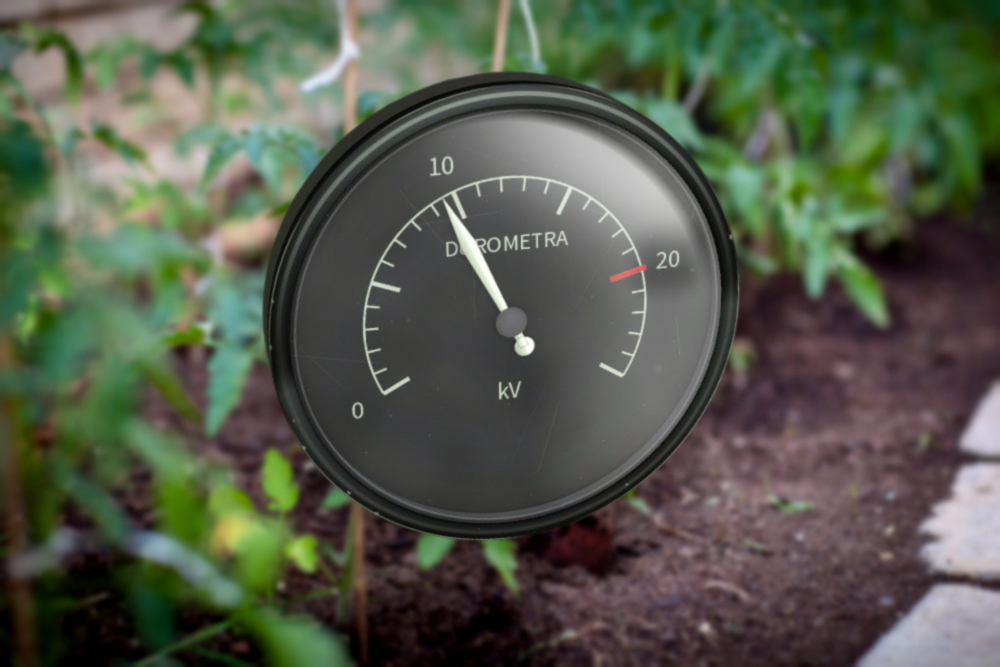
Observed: 9.5 kV
